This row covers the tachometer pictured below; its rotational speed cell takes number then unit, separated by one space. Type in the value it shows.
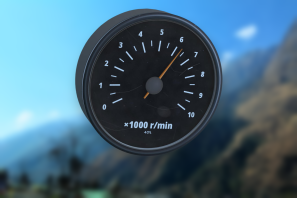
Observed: 6250 rpm
